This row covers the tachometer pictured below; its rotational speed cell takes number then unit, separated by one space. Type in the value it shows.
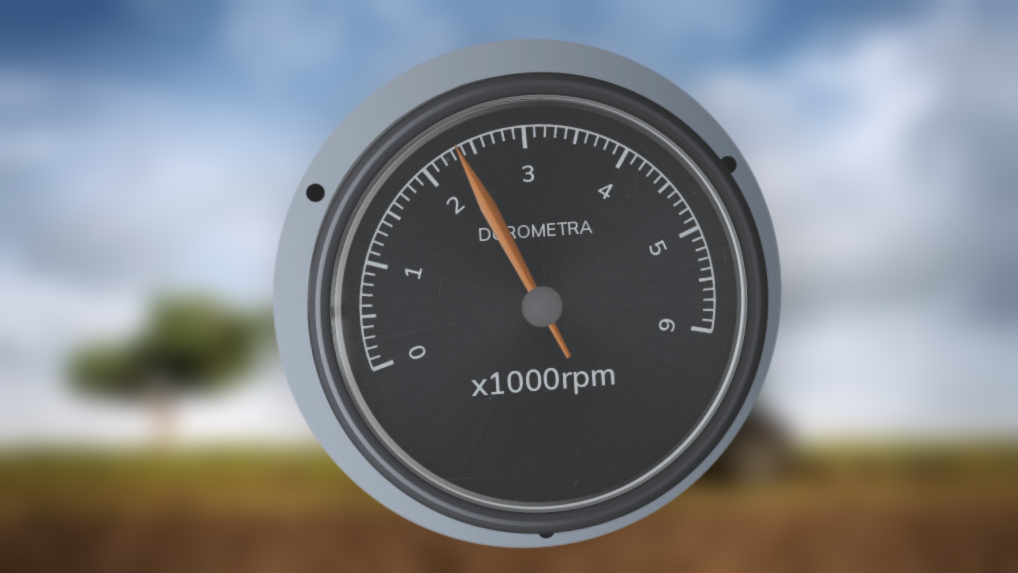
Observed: 2350 rpm
